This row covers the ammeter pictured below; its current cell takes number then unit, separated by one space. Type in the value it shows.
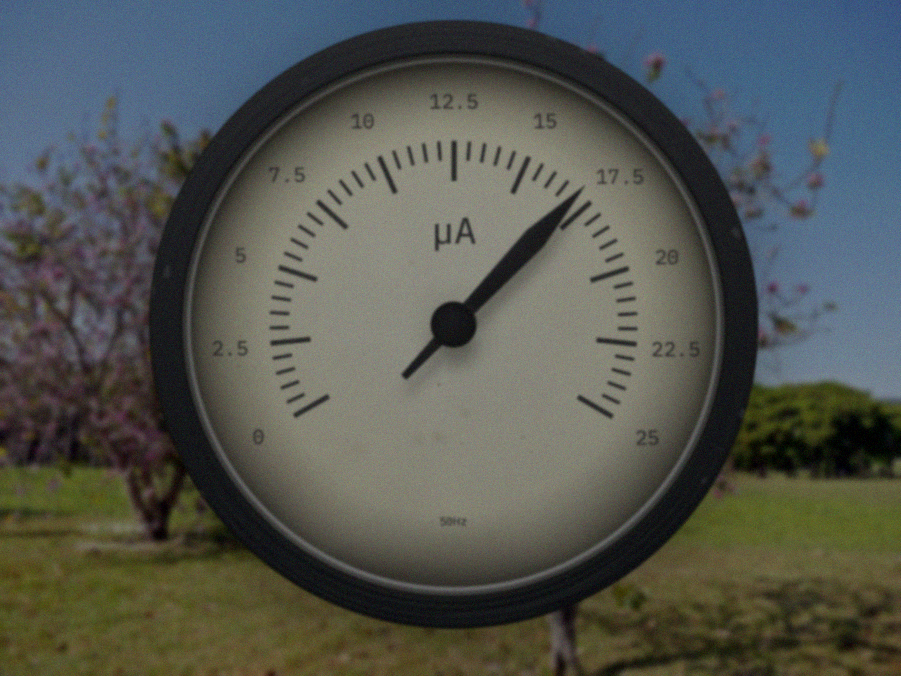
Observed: 17 µA
